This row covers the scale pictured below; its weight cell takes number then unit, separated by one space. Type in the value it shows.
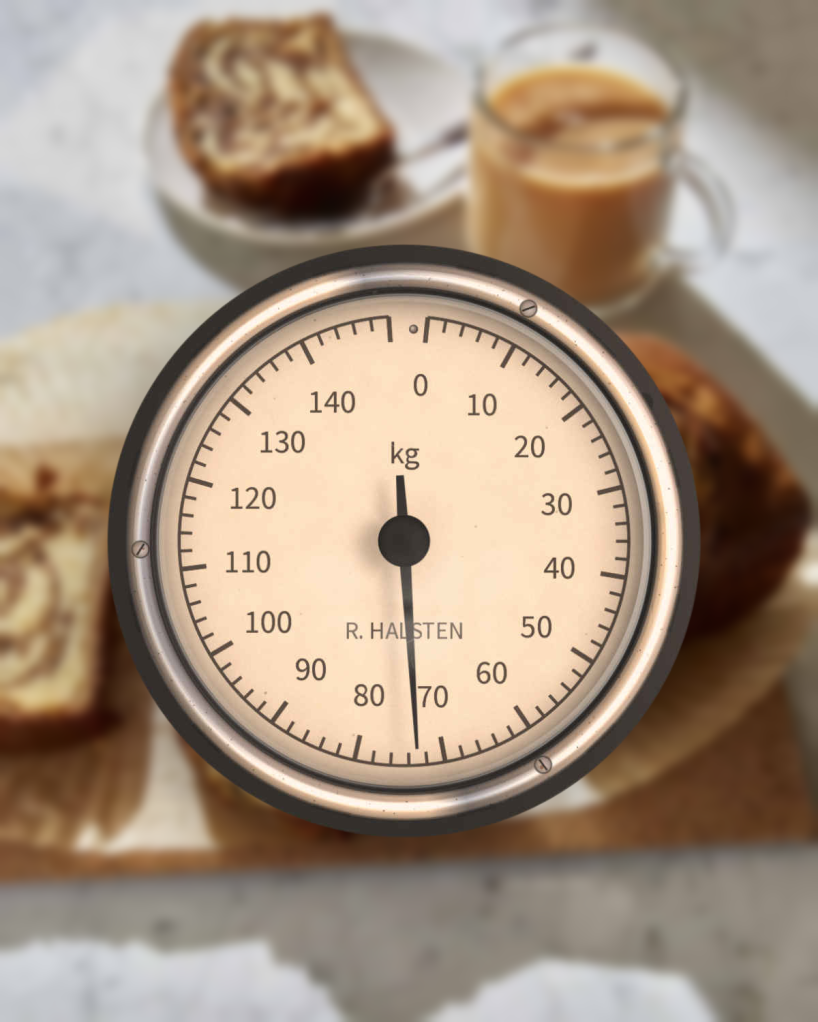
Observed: 73 kg
